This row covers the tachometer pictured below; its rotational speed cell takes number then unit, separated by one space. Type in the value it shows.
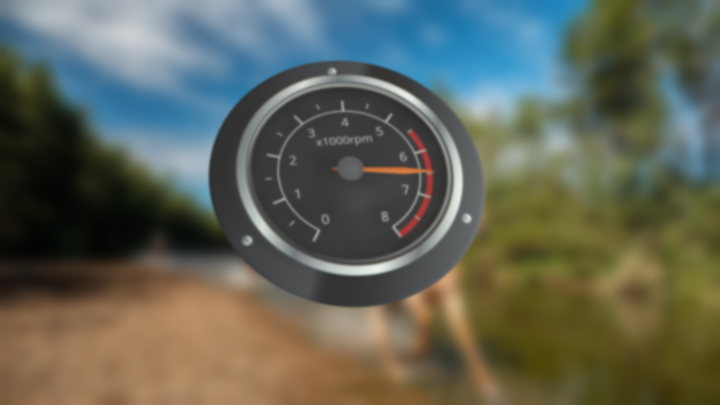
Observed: 6500 rpm
